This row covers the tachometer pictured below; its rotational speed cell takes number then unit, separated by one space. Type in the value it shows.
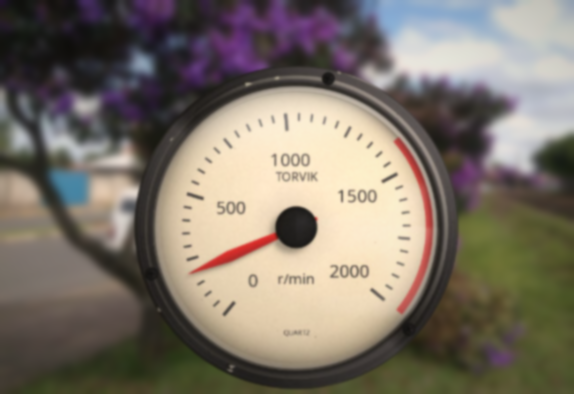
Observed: 200 rpm
